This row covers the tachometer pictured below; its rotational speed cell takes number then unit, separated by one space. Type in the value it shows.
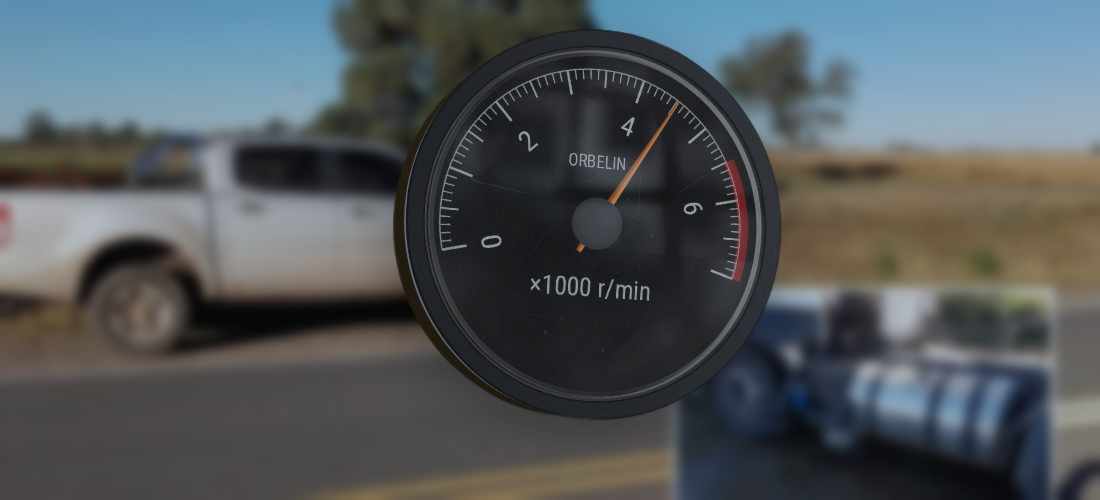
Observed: 4500 rpm
